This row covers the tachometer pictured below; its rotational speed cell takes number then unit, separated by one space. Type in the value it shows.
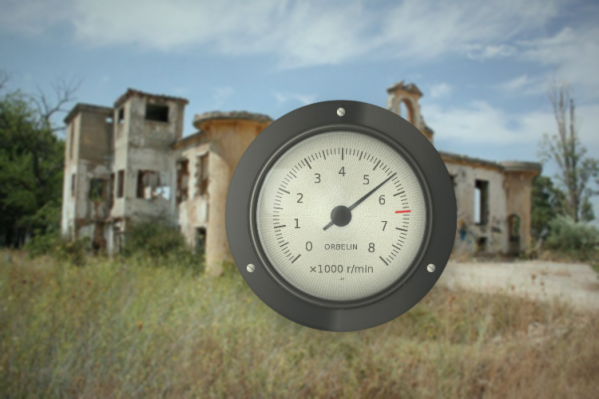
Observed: 5500 rpm
